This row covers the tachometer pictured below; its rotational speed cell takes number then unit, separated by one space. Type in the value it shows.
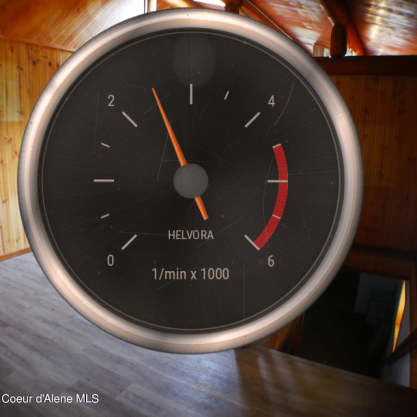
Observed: 2500 rpm
